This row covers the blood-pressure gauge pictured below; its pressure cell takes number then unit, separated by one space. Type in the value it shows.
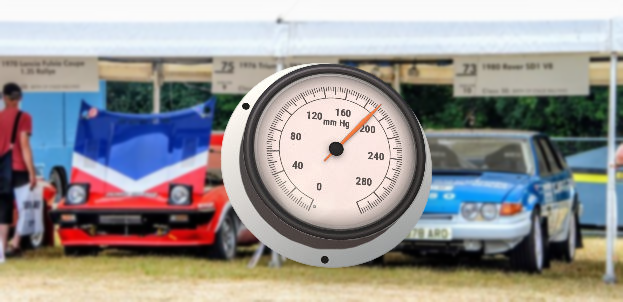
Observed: 190 mmHg
